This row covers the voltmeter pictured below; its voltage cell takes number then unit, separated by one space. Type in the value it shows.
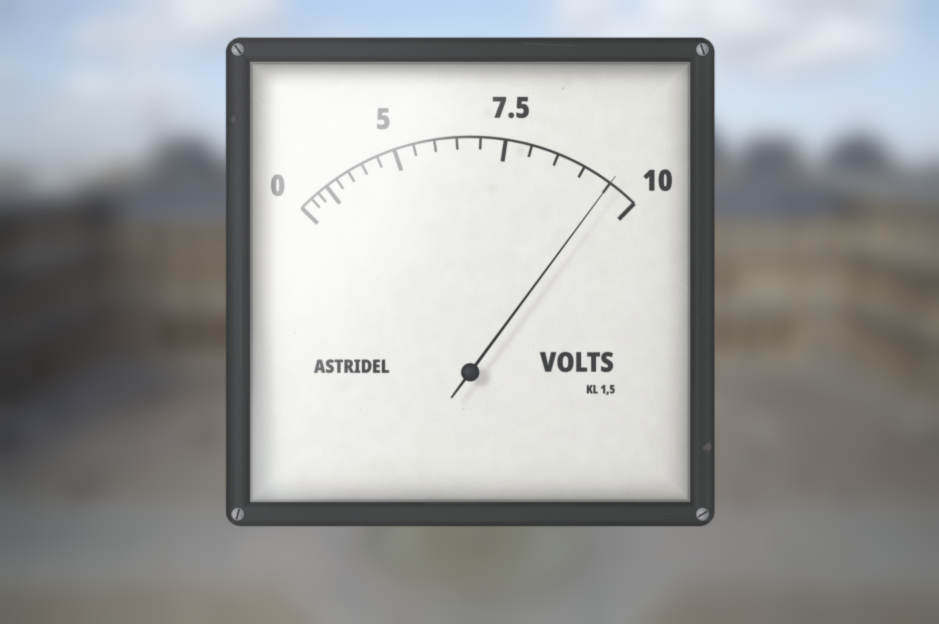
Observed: 9.5 V
